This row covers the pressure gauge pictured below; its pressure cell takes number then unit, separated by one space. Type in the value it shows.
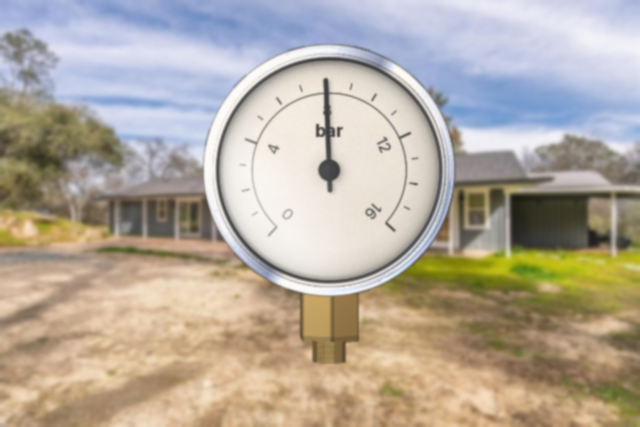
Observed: 8 bar
